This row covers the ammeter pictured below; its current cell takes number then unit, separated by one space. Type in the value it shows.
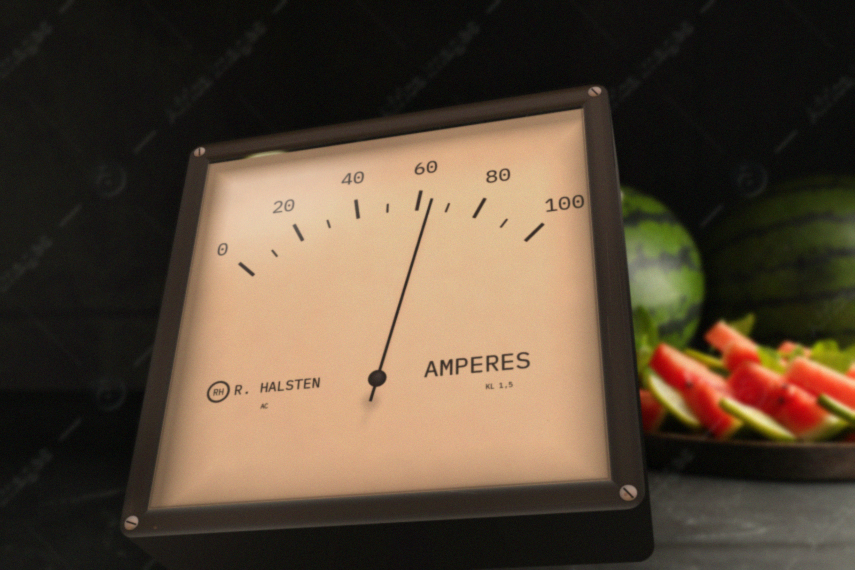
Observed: 65 A
